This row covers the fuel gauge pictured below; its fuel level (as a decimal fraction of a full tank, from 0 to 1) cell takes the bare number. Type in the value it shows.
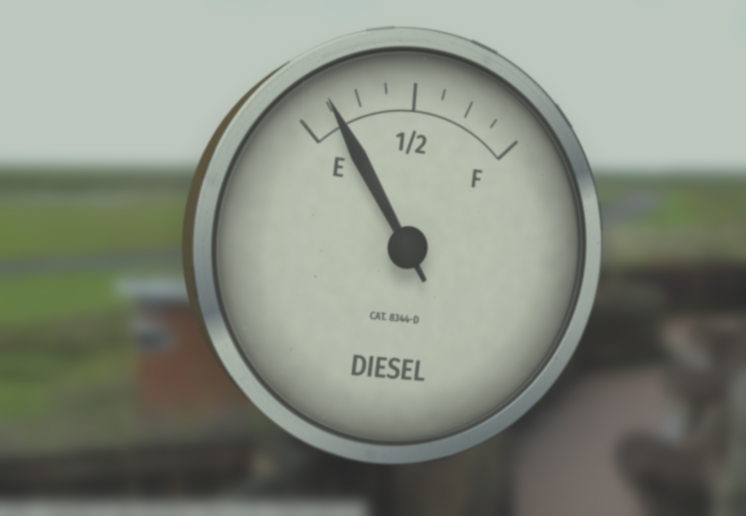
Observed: 0.125
